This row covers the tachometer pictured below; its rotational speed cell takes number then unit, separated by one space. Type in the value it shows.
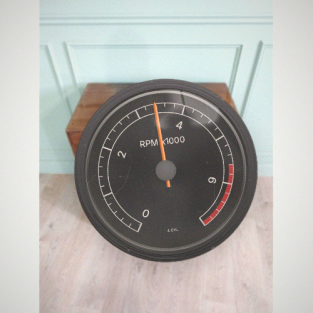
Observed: 3400 rpm
